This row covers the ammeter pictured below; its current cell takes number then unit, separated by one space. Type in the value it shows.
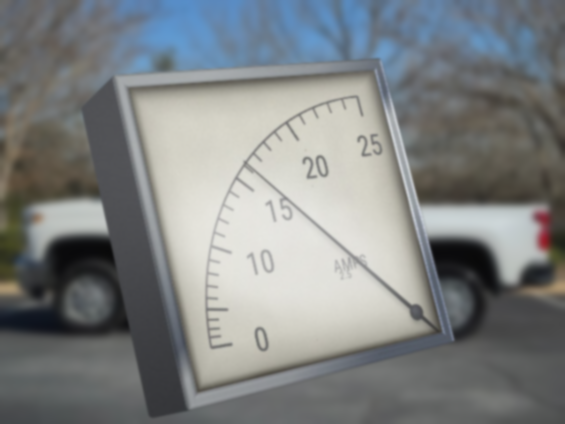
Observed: 16 A
